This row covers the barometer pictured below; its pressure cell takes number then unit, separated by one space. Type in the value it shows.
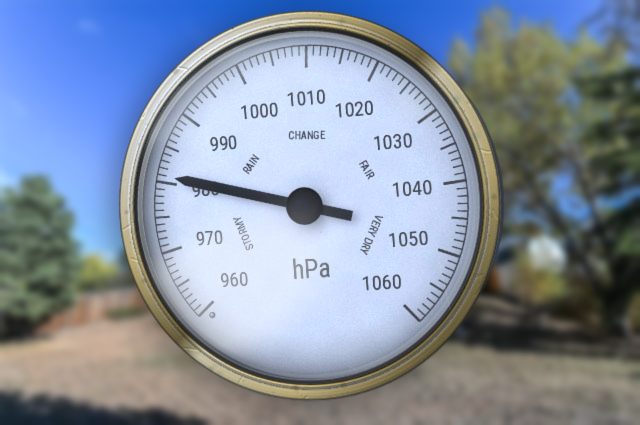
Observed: 981 hPa
